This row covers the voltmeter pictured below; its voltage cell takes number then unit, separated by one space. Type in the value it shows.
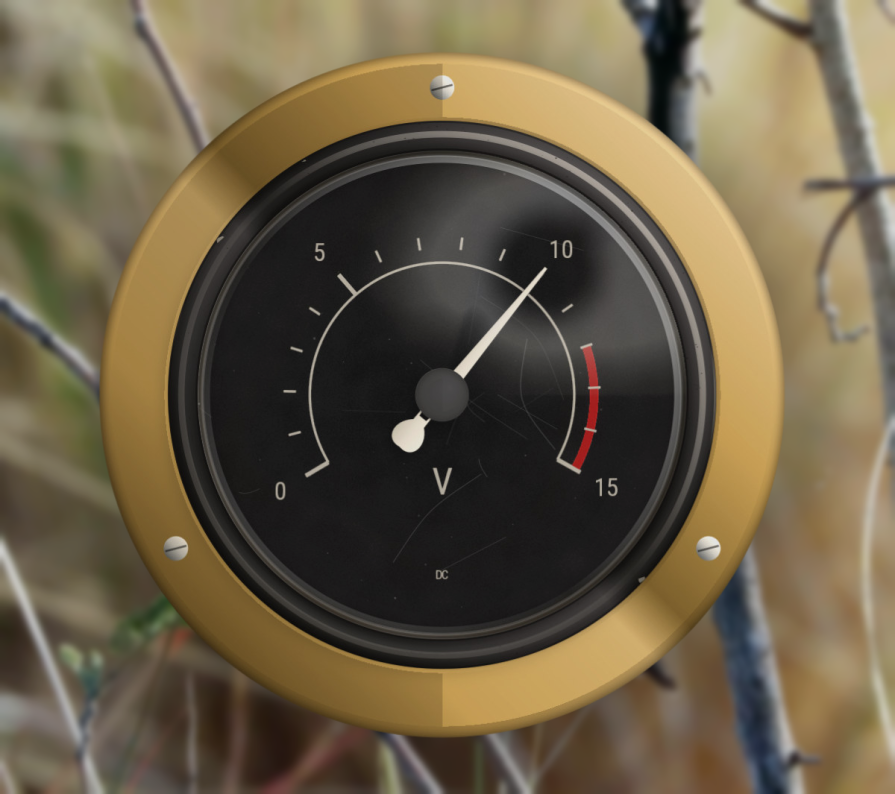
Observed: 10 V
